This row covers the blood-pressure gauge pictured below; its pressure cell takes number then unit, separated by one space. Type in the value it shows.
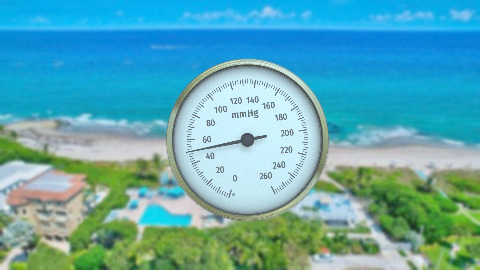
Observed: 50 mmHg
